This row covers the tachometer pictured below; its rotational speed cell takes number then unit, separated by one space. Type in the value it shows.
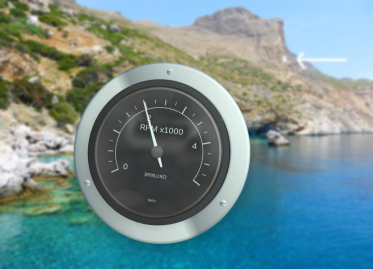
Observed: 2000 rpm
